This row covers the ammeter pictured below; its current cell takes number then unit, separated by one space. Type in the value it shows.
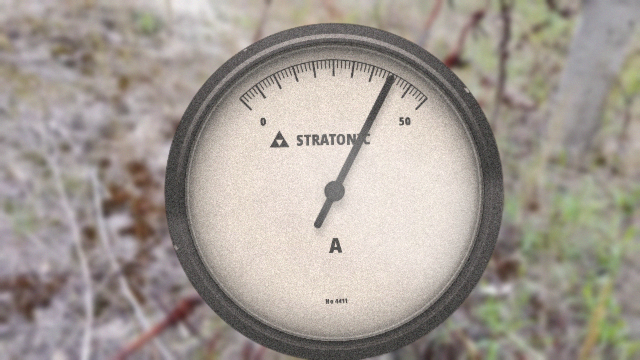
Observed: 40 A
